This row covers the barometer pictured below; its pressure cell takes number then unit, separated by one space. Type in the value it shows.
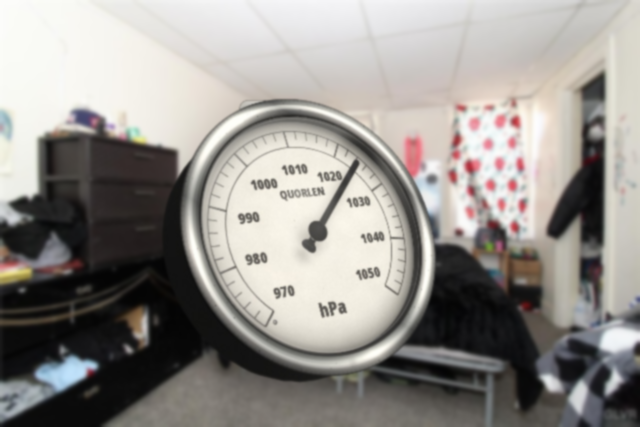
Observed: 1024 hPa
